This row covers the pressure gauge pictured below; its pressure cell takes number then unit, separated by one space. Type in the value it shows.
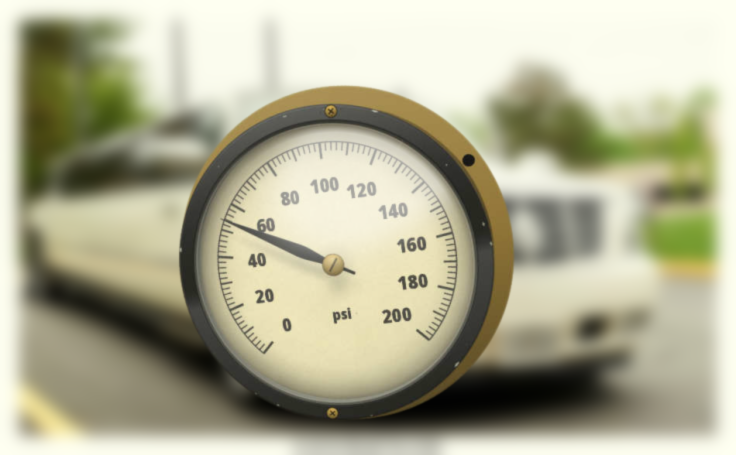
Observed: 54 psi
